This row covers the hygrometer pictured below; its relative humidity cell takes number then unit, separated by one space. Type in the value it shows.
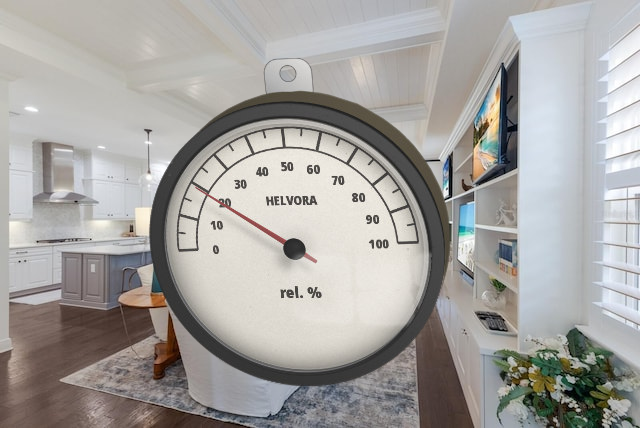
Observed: 20 %
